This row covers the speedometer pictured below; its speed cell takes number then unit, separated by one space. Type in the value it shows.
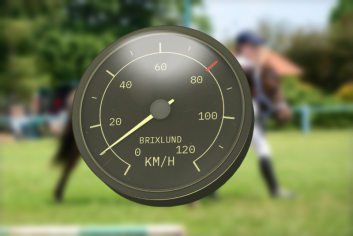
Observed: 10 km/h
